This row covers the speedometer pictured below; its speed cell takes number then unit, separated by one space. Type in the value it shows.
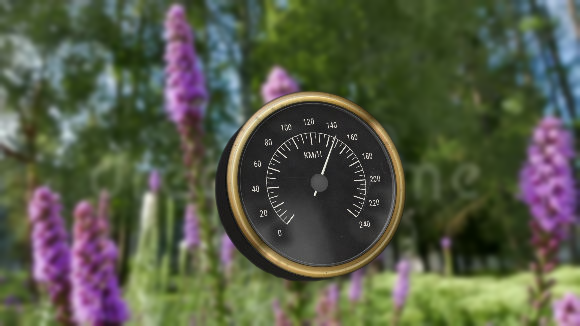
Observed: 145 km/h
